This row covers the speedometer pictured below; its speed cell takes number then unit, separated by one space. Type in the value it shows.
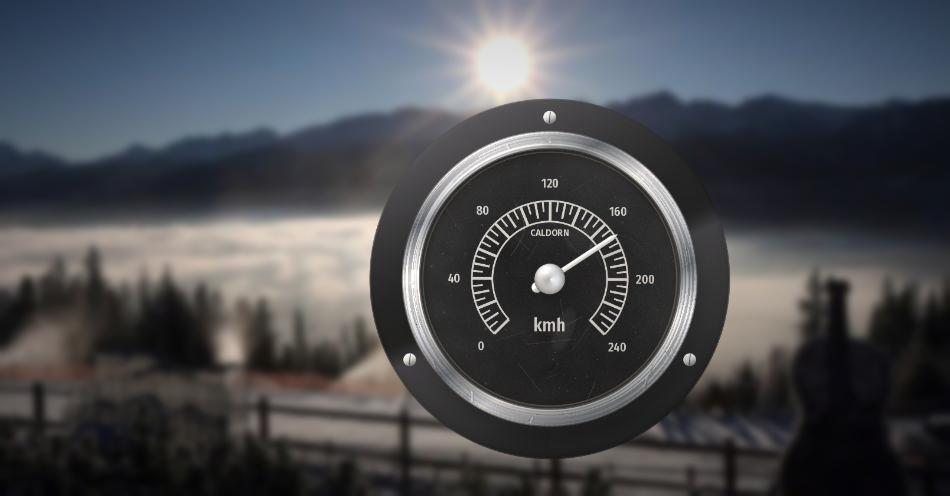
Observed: 170 km/h
